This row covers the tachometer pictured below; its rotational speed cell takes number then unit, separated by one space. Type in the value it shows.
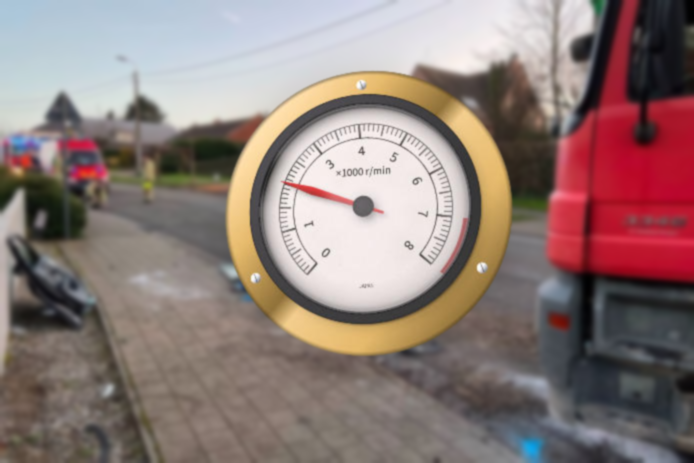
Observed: 2000 rpm
